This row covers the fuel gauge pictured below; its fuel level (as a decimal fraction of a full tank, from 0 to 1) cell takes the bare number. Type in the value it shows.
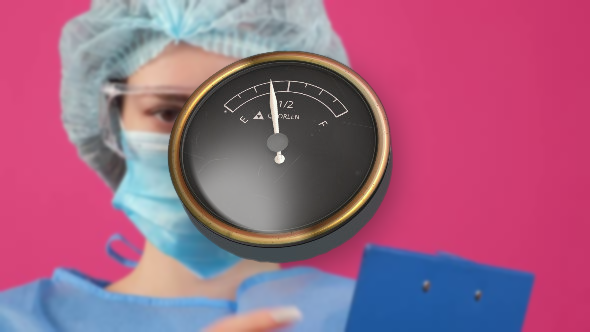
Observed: 0.375
